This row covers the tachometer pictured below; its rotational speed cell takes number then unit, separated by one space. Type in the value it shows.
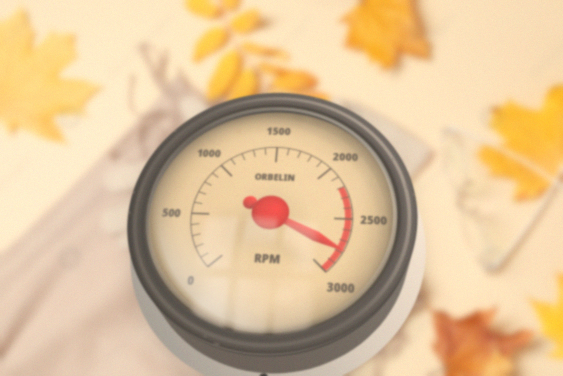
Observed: 2800 rpm
